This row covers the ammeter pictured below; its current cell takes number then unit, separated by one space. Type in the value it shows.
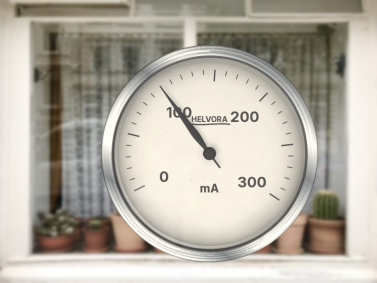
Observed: 100 mA
